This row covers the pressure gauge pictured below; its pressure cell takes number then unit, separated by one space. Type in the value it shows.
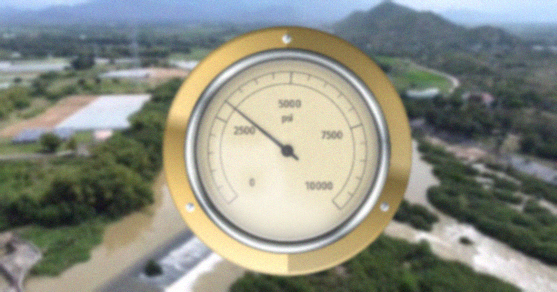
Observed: 3000 psi
